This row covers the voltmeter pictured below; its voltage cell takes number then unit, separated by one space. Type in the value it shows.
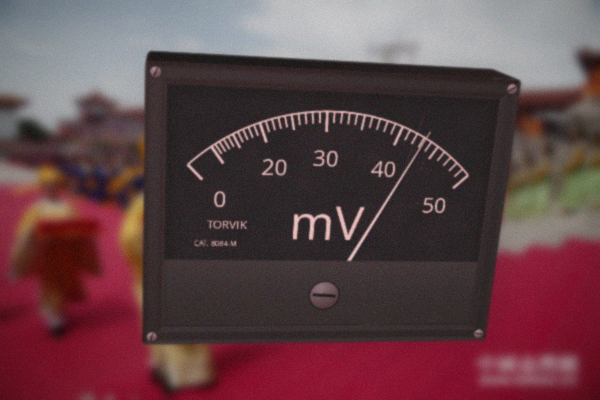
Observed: 43 mV
